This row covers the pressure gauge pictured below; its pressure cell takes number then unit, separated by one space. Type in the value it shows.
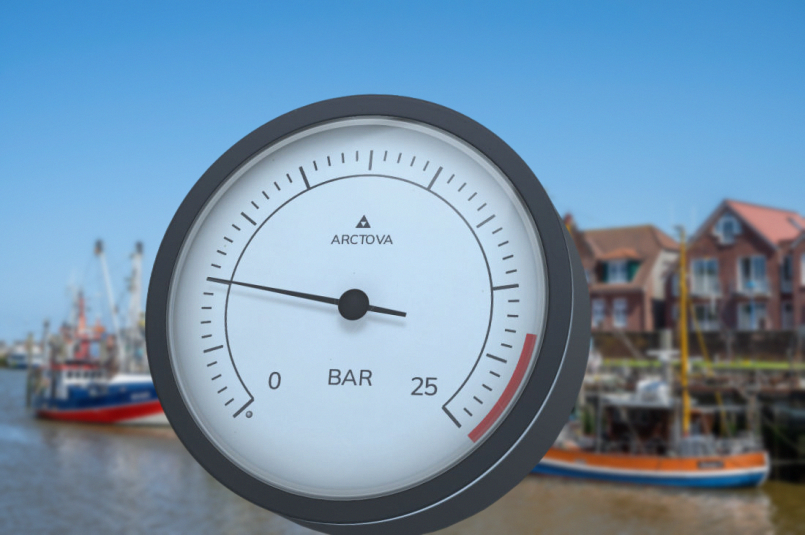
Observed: 5 bar
